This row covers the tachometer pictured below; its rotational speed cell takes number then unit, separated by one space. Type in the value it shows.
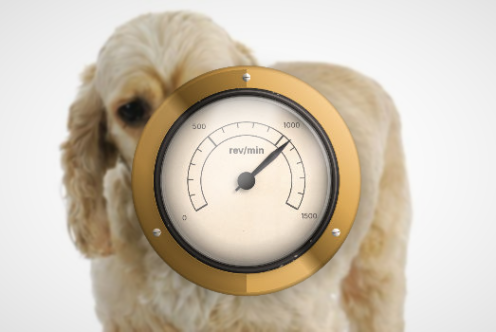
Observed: 1050 rpm
